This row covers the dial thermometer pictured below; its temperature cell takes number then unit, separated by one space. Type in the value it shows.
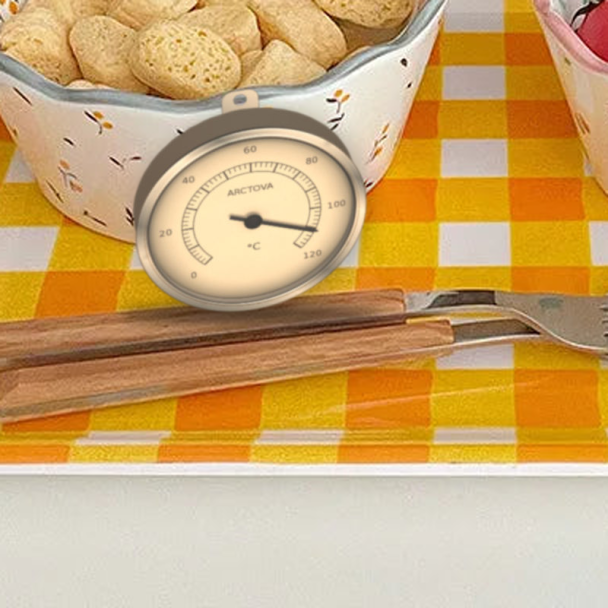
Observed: 110 °C
